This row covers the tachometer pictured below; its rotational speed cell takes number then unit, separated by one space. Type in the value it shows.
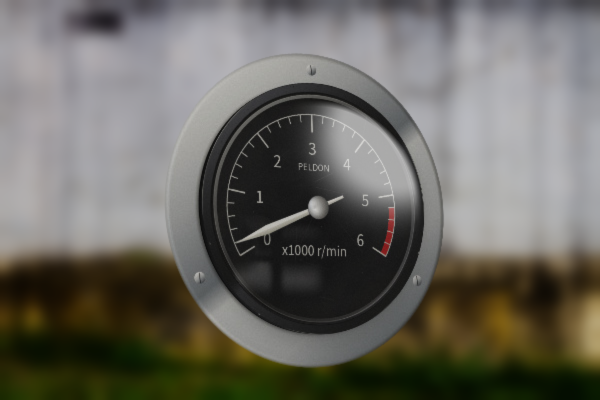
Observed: 200 rpm
